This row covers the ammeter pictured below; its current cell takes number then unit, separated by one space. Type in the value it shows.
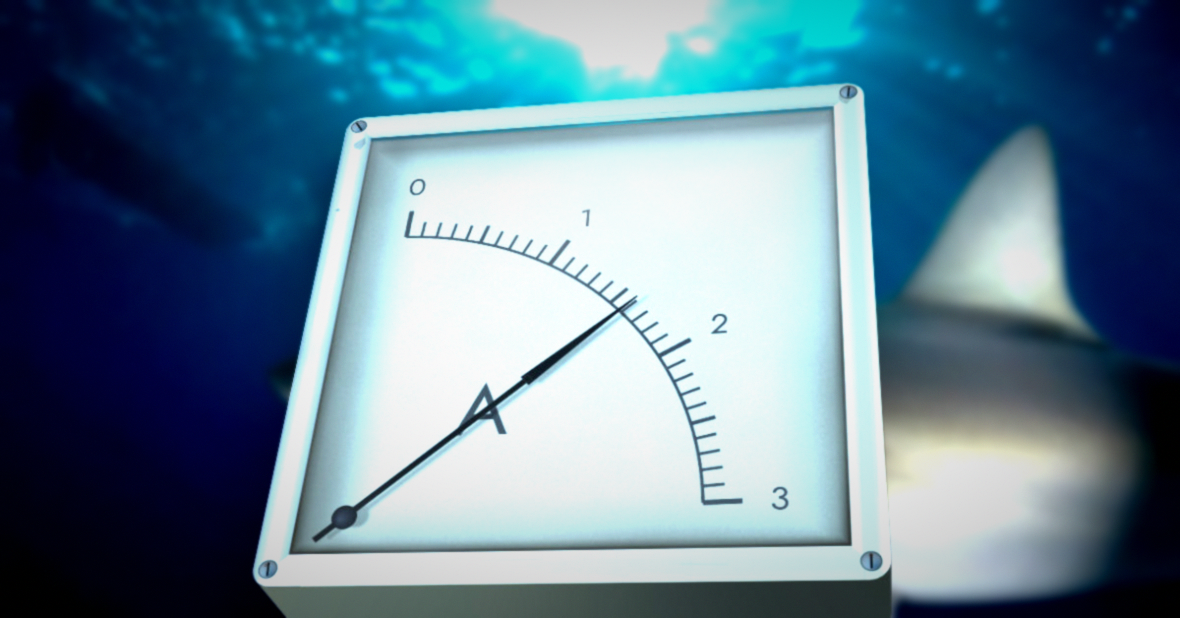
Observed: 1.6 A
